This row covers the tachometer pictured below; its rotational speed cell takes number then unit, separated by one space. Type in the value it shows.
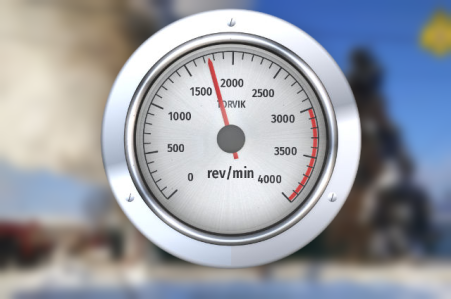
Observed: 1750 rpm
